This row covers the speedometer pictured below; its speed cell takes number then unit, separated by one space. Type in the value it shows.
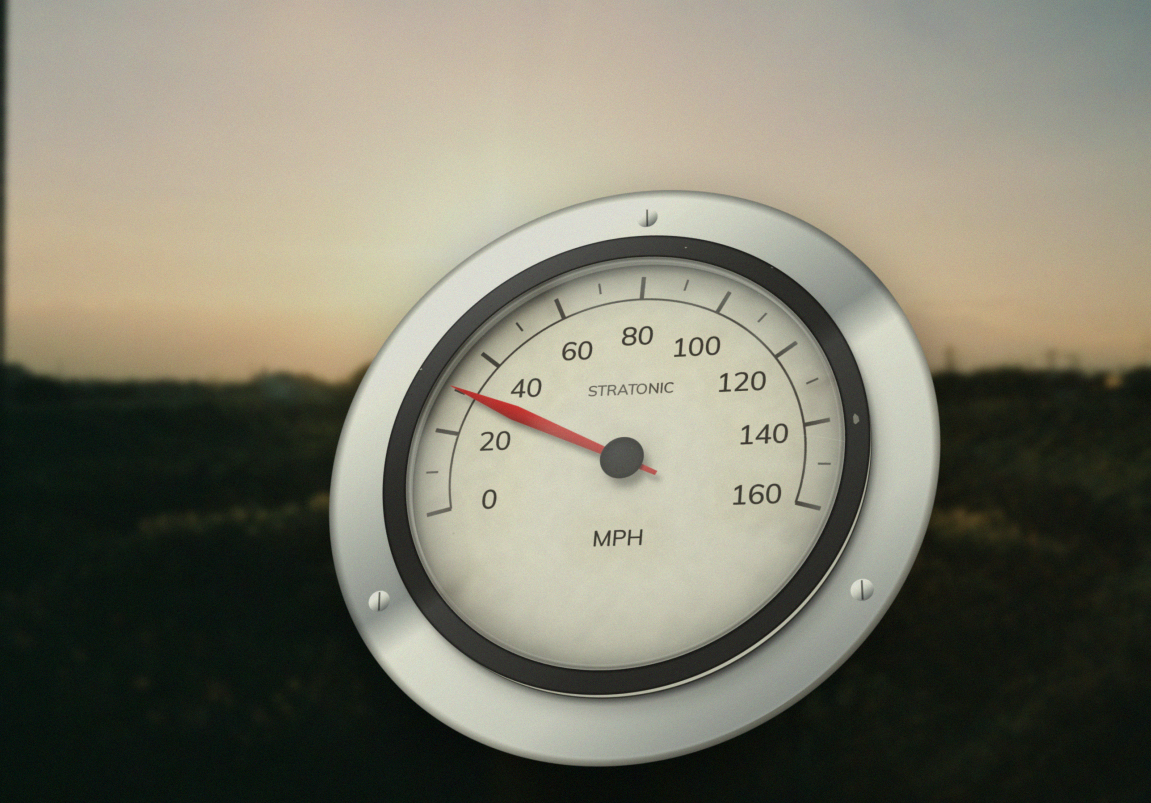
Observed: 30 mph
